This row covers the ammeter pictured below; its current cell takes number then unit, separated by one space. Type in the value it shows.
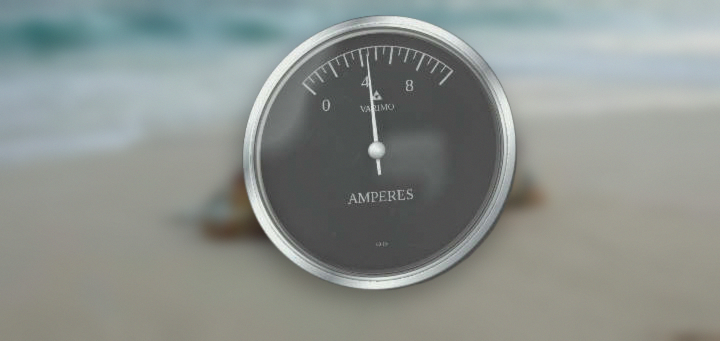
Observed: 4.5 A
